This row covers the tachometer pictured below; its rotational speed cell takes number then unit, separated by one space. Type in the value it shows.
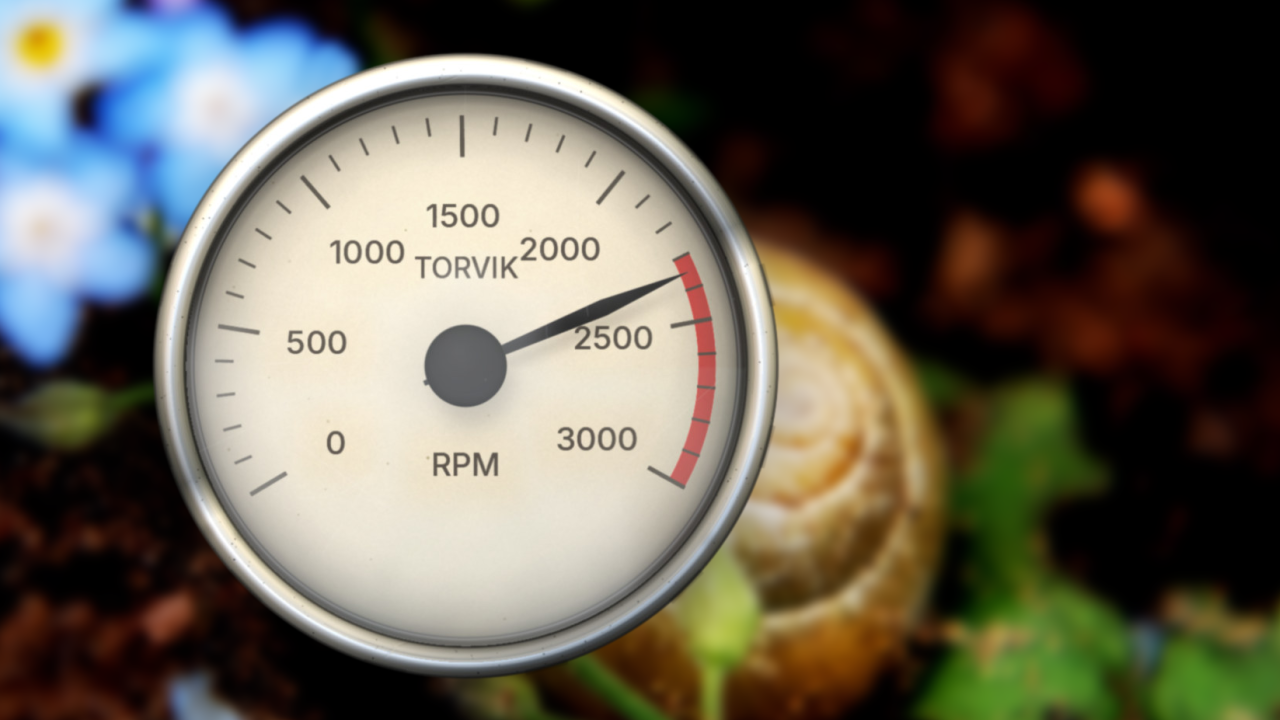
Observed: 2350 rpm
